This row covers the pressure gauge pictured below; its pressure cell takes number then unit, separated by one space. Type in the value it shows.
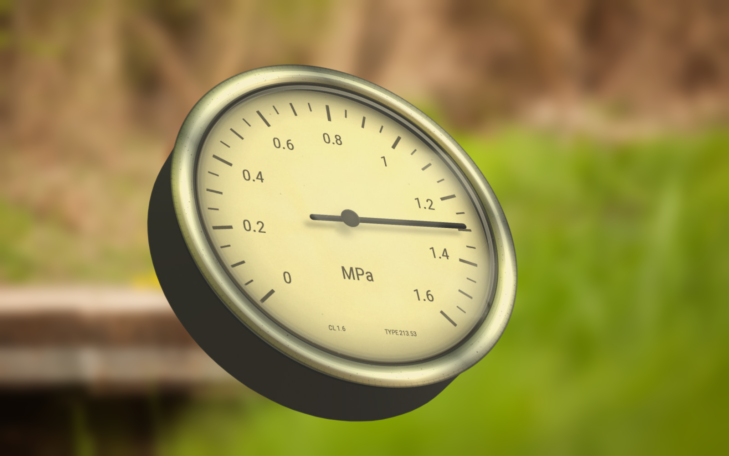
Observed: 1.3 MPa
